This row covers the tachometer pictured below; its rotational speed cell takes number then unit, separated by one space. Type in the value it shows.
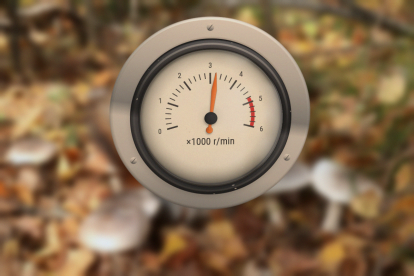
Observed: 3200 rpm
